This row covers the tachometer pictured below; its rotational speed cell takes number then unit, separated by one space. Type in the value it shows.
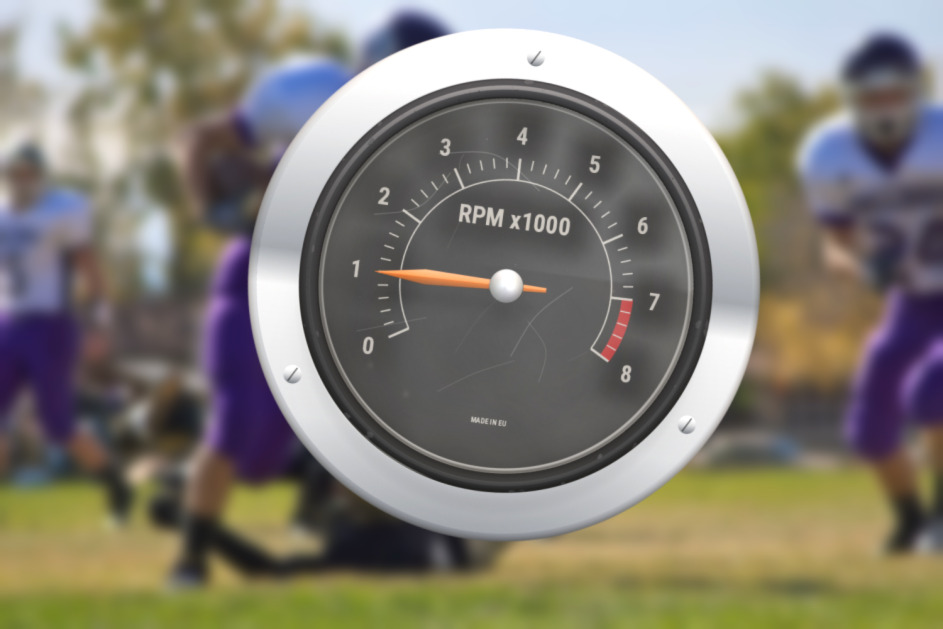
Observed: 1000 rpm
